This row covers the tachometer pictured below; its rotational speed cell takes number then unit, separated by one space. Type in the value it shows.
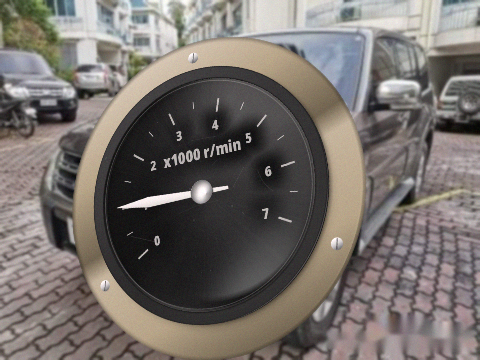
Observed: 1000 rpm
